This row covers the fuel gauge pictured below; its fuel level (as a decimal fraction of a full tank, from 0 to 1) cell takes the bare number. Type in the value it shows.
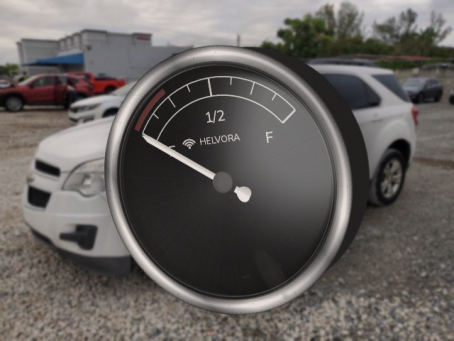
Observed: 0
